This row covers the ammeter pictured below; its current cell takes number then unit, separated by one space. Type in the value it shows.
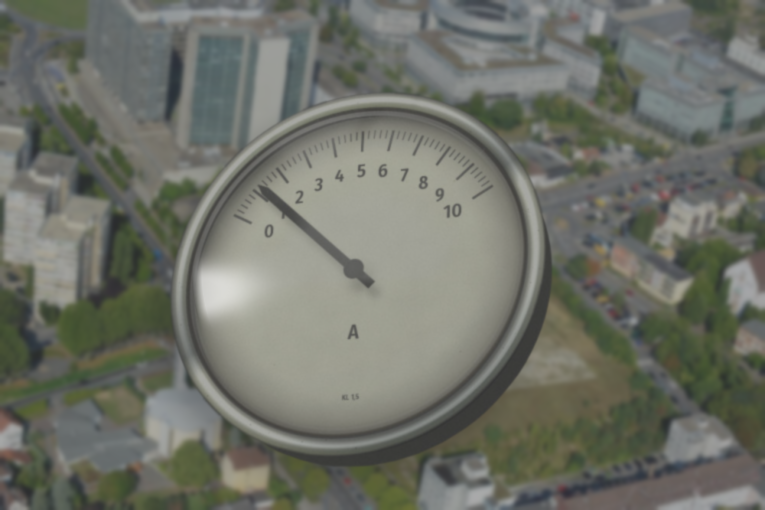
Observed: 1.2 A
